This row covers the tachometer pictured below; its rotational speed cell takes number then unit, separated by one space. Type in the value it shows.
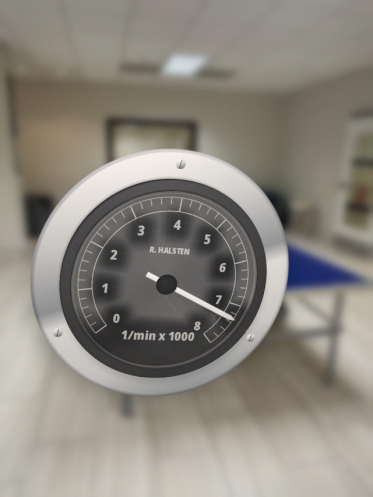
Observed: 7300 rpm
